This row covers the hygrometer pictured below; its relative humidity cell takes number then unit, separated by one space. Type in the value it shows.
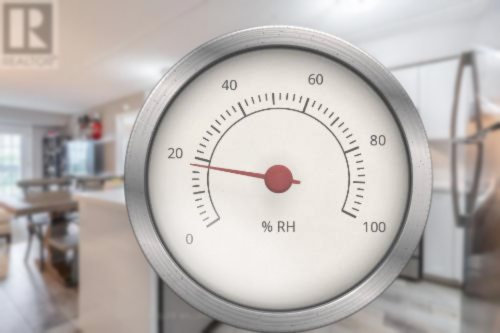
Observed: 18 %
